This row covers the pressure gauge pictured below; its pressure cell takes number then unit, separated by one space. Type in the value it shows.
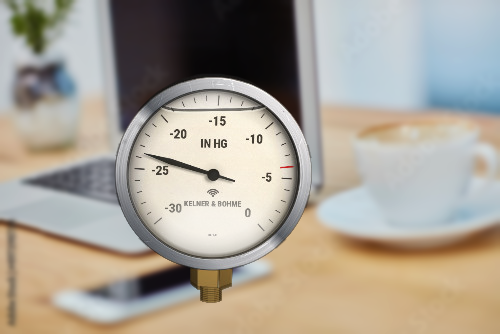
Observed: -23.5 inHg
